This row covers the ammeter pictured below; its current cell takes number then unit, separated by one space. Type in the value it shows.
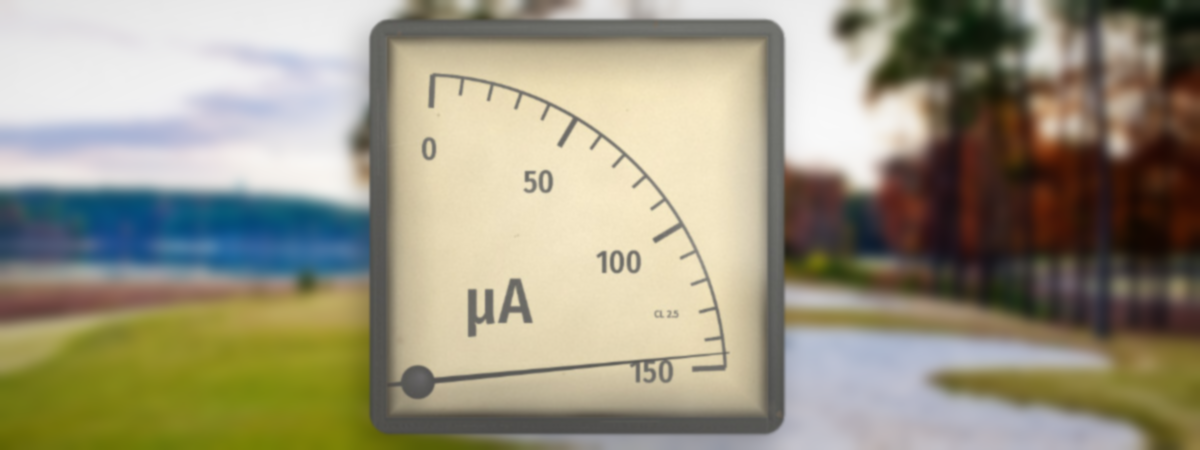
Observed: 145 µA
